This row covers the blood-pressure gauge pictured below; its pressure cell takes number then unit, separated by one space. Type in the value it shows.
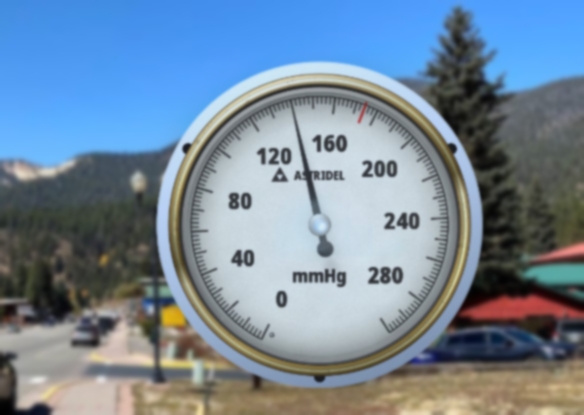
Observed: 140 mmHg
